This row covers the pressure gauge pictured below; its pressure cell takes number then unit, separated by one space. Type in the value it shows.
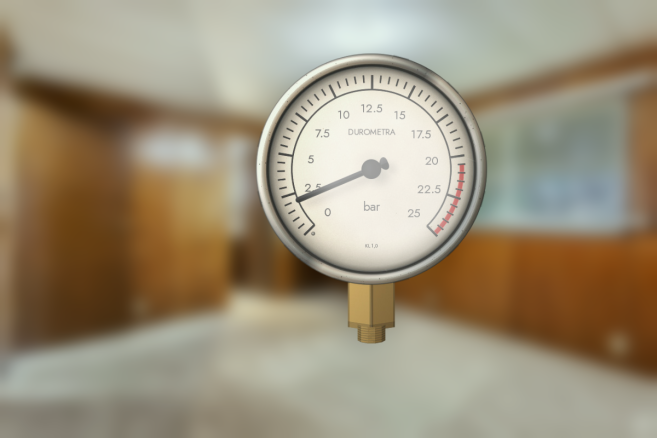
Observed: 2 bar
